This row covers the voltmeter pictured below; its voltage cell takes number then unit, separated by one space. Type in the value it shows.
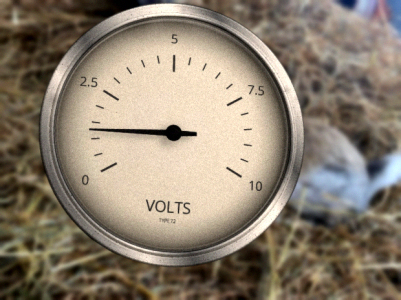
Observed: 1.25 V
